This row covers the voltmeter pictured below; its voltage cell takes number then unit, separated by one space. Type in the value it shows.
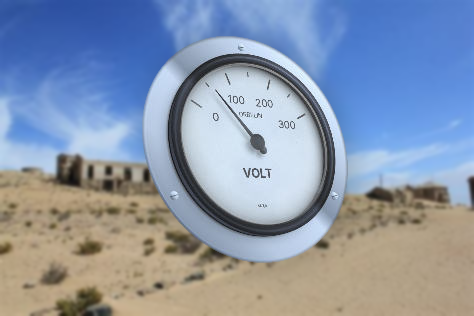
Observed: 50 V
